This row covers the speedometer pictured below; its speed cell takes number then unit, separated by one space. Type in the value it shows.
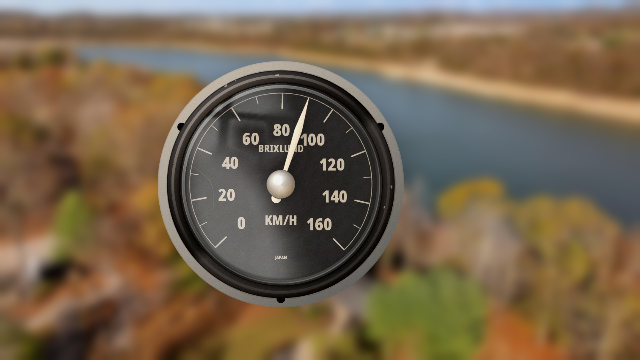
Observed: 90 km/h
